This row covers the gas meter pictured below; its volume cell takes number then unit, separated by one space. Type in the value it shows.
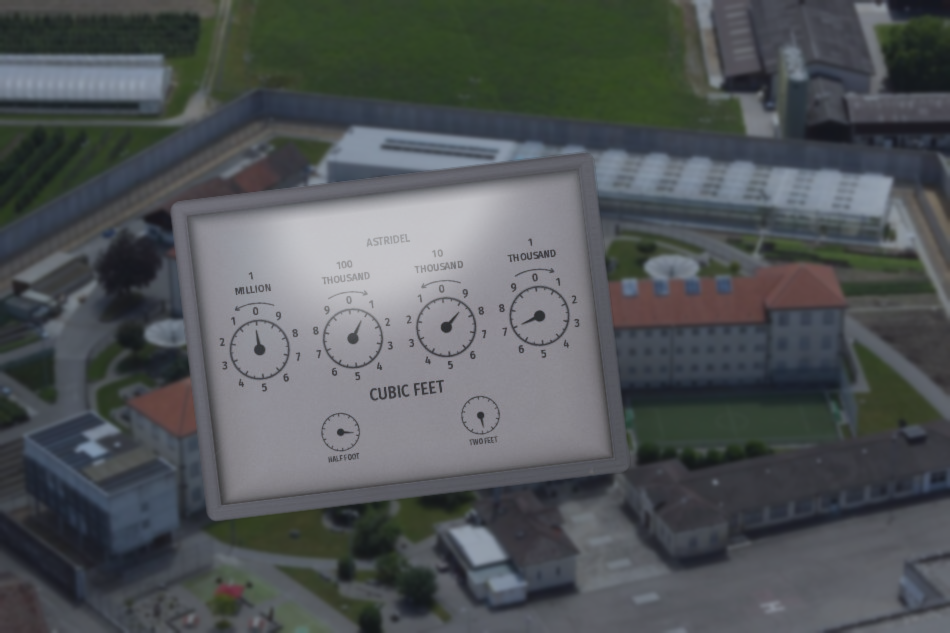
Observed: 8700 ft³
